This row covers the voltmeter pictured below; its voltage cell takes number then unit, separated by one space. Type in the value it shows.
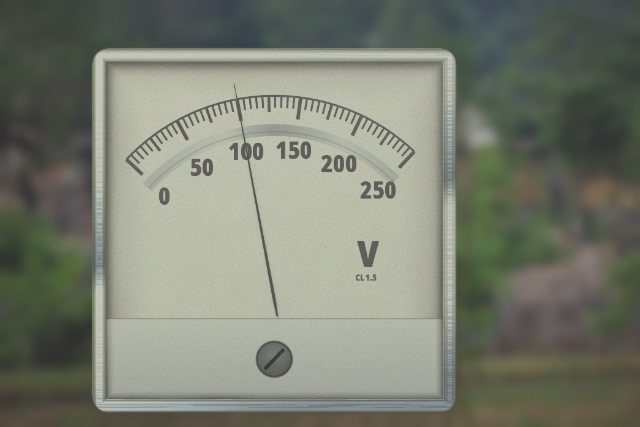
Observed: 100 V
